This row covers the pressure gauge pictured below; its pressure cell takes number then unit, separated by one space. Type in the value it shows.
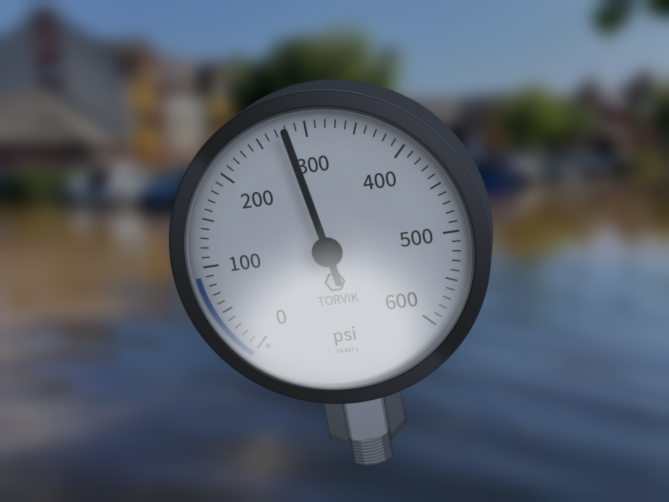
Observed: 280 psi
